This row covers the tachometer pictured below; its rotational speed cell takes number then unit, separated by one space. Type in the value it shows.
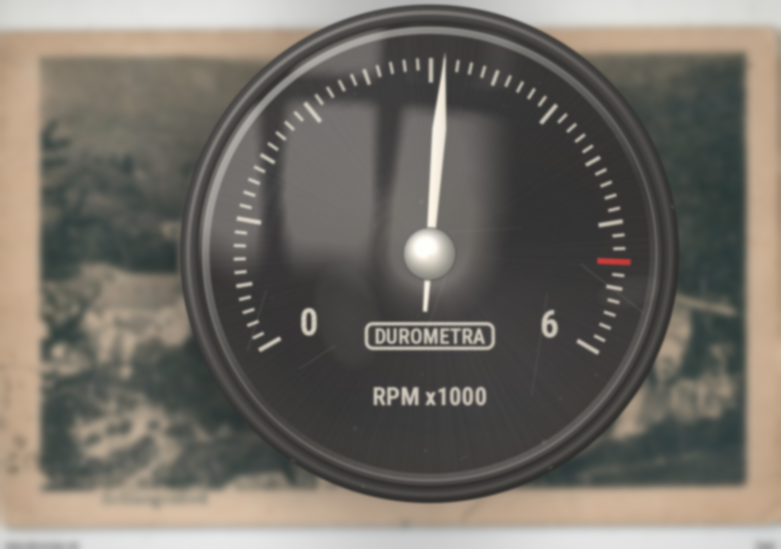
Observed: 3100 rpm
